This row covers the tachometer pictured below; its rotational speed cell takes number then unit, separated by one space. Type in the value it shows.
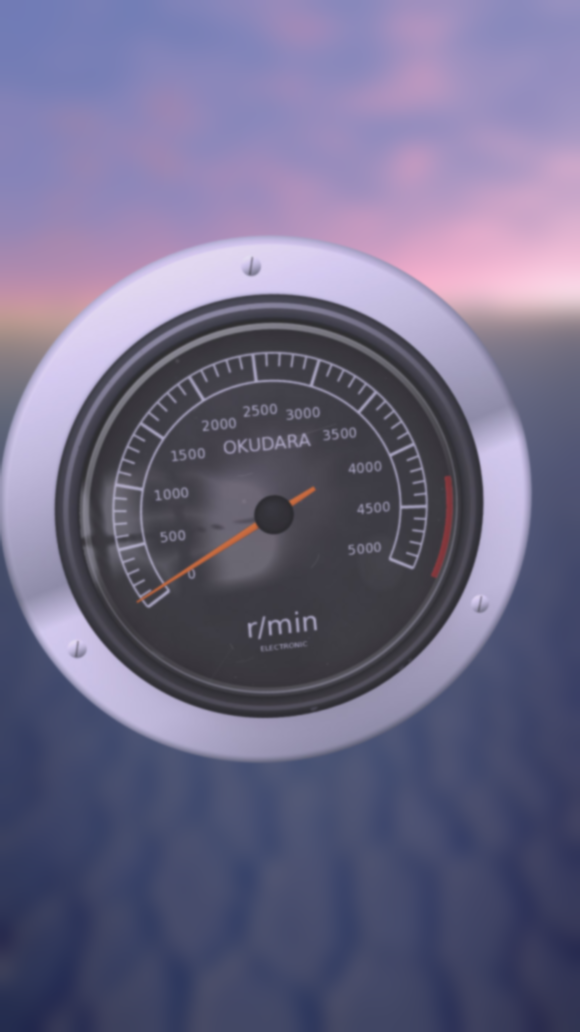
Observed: 100 rpm
